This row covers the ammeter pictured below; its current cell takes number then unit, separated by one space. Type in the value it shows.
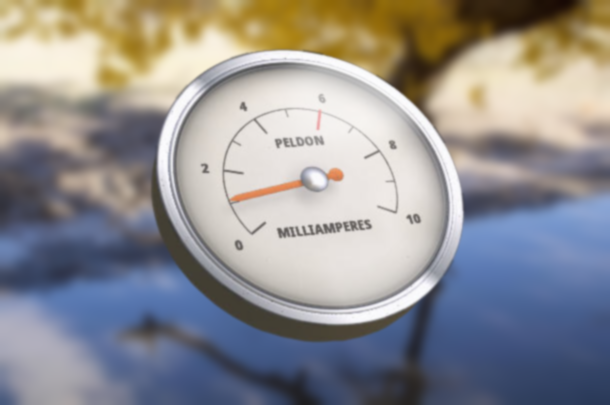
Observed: 1 mA
